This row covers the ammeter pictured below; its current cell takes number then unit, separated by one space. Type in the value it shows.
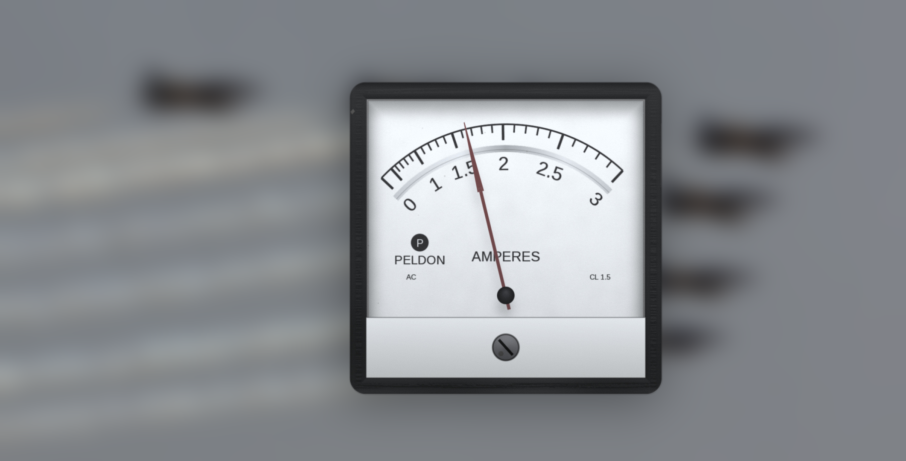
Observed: 1.65 A
